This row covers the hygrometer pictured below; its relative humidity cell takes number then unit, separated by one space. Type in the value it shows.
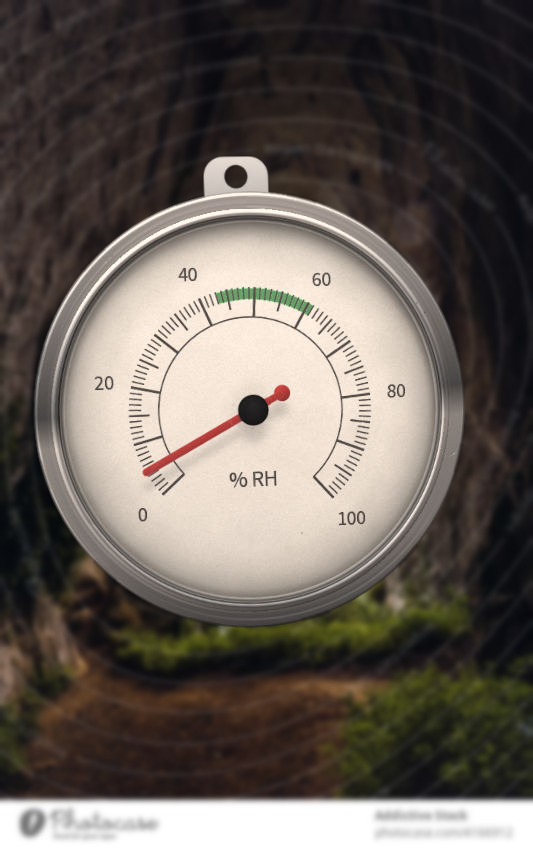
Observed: 5 %
